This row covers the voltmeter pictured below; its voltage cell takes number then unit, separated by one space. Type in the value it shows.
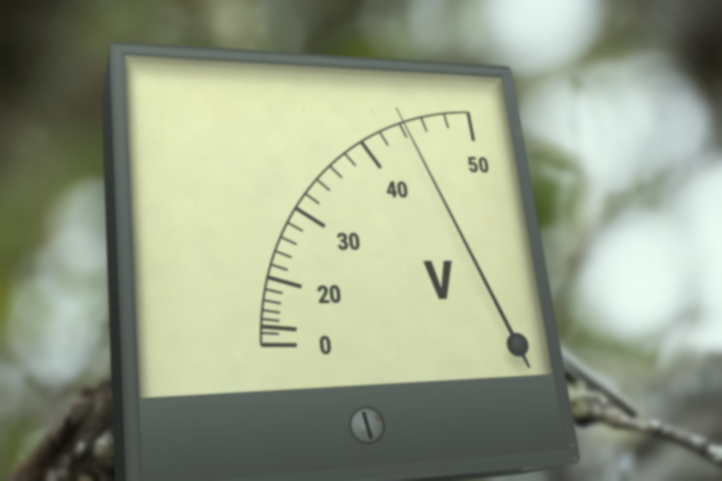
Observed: 44 V
